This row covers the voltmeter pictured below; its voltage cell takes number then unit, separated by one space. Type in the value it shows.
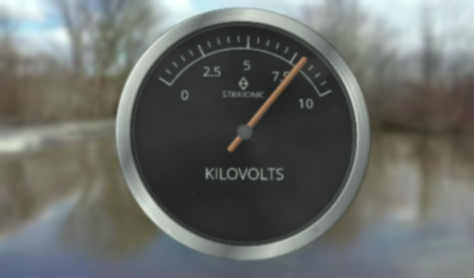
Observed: 8 kV
